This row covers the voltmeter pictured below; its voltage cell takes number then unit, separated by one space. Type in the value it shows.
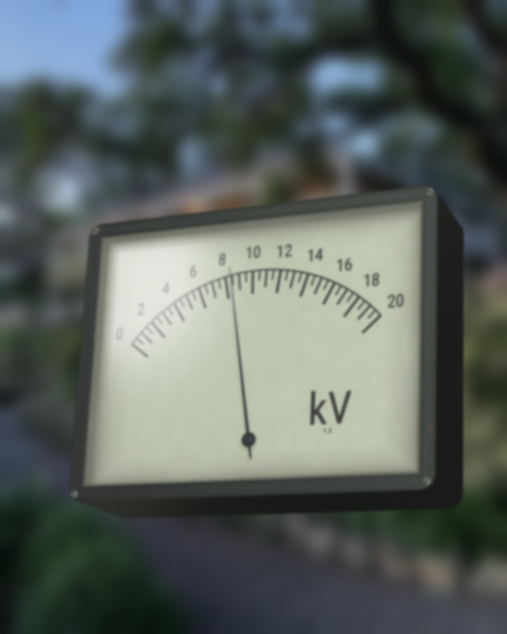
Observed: 8.5 kV
